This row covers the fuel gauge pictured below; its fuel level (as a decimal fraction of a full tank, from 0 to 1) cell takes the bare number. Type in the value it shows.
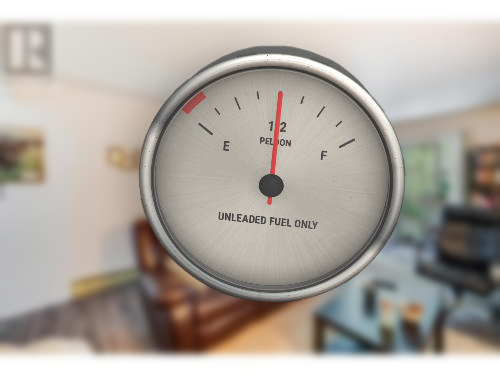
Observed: 0.5
